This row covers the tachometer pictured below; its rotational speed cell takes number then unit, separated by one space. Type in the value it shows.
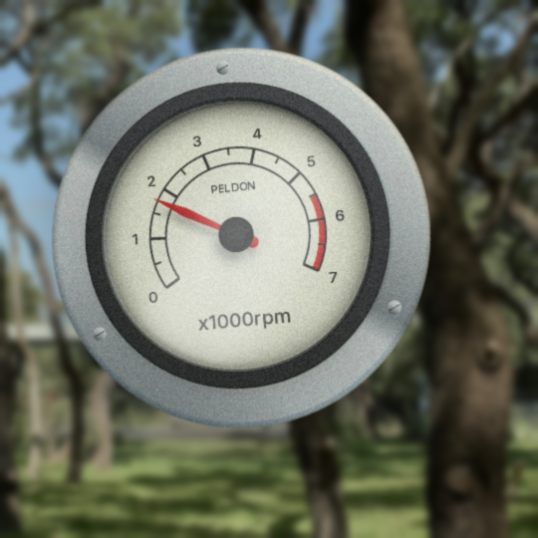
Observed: 1750 rpm
